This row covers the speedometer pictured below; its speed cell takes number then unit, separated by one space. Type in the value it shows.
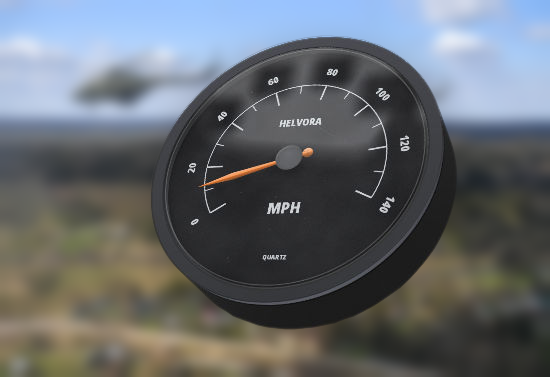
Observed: 10 mph
